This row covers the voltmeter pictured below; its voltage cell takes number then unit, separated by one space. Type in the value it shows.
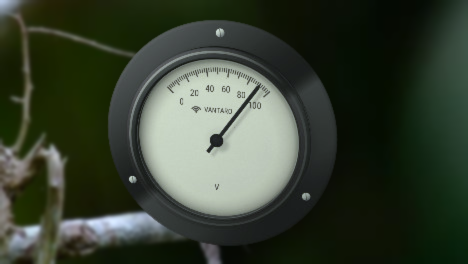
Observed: 90 V
